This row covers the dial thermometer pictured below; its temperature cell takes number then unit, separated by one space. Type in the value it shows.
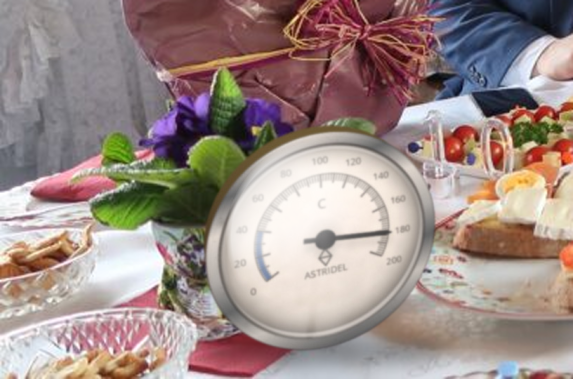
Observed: 180 °C
